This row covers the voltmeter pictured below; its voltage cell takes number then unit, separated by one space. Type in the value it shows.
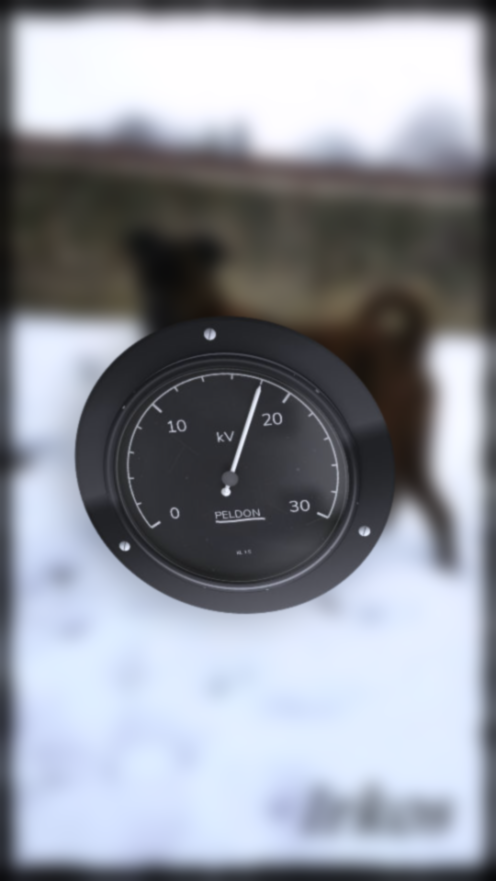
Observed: 18 kV
